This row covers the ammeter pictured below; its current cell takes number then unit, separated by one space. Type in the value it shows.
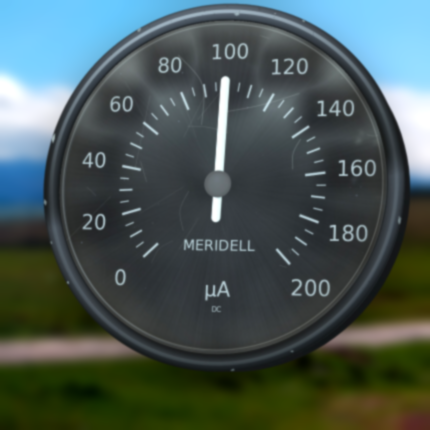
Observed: 100 µA
